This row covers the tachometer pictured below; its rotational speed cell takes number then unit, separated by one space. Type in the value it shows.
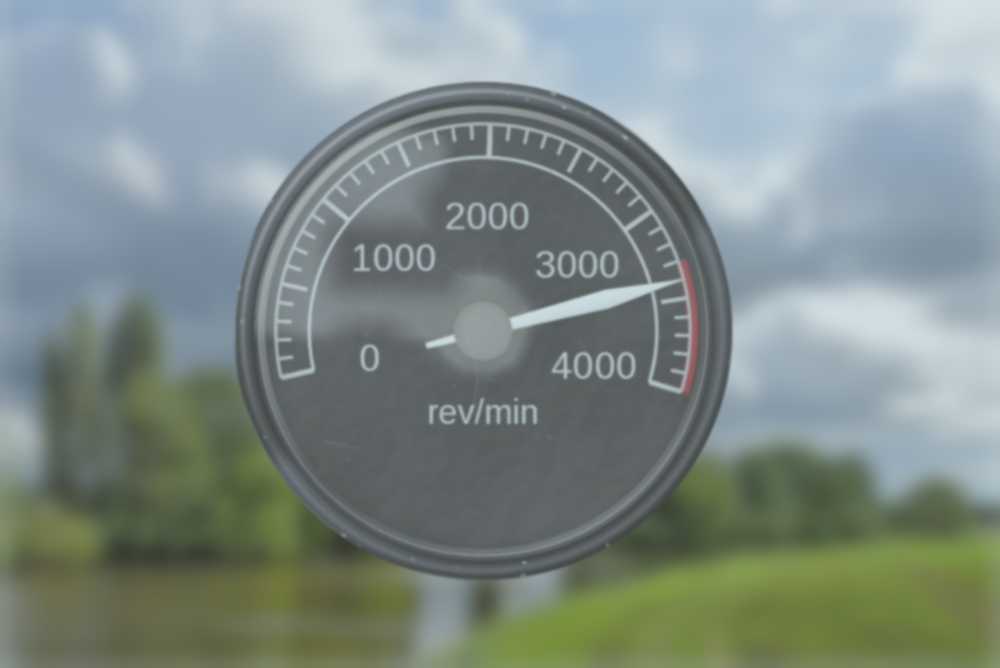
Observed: 3400 rpm
